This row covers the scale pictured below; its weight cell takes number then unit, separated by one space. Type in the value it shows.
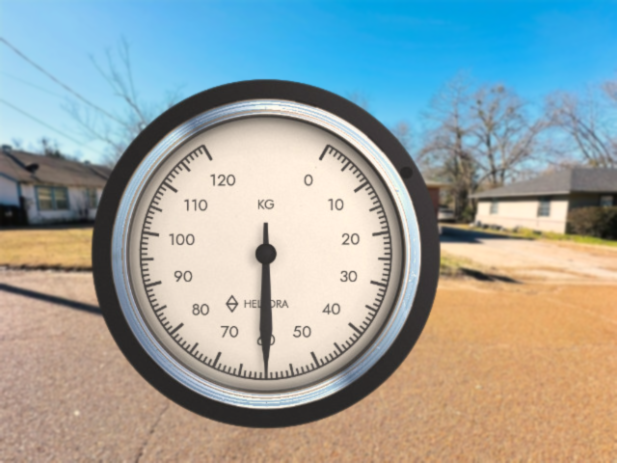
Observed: 60 kg
